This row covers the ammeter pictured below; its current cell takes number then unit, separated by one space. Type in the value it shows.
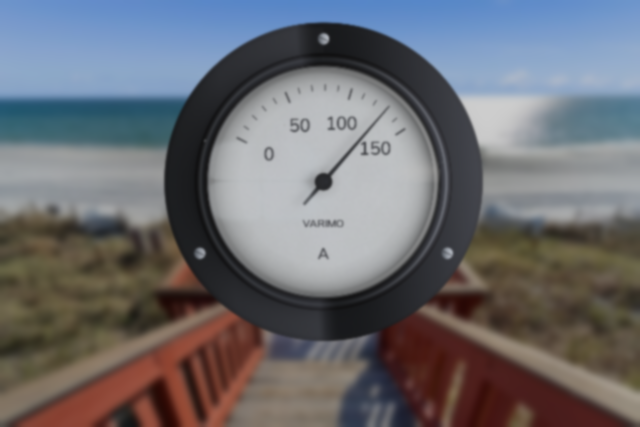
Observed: 130 A
